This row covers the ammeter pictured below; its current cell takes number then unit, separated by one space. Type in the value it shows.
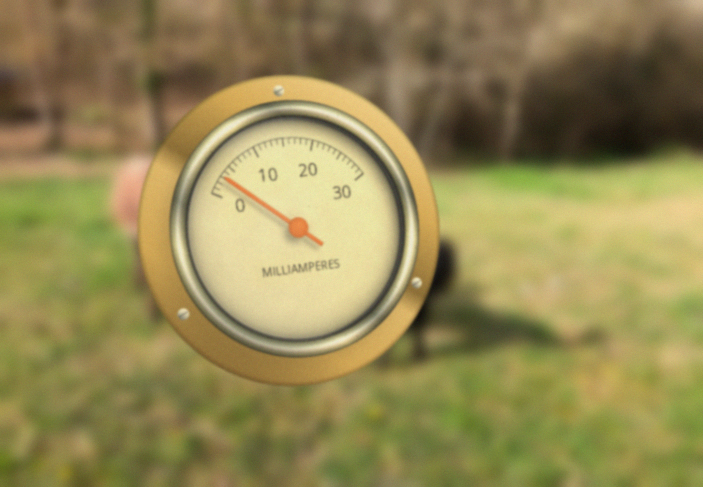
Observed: 3 mA
